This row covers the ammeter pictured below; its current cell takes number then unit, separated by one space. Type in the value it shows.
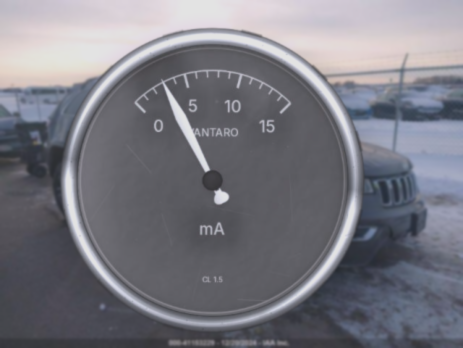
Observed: 3 mA
